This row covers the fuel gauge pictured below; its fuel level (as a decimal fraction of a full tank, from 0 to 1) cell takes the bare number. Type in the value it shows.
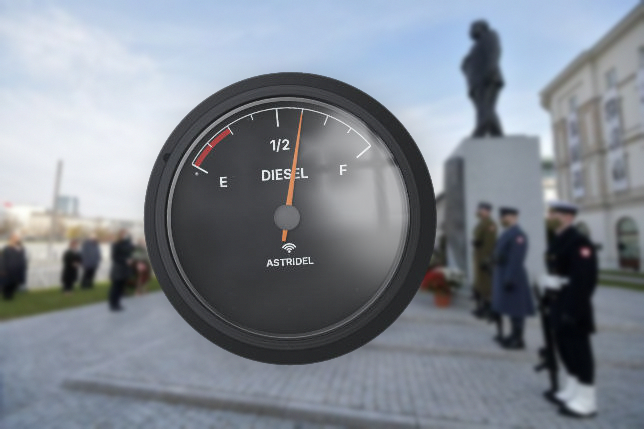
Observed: 0.625
